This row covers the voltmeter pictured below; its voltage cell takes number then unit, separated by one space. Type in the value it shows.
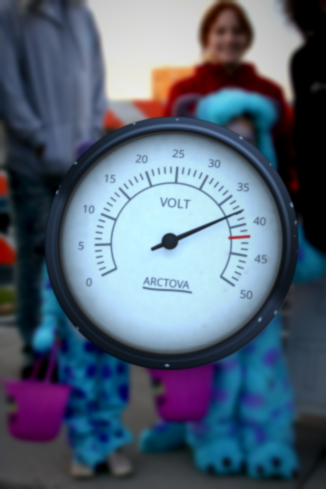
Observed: 38 V
